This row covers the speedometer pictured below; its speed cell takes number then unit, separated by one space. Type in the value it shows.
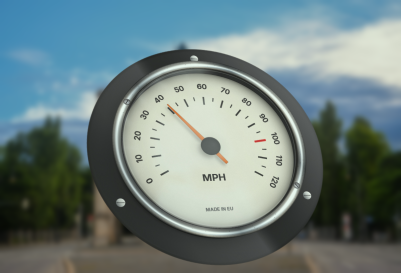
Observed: 40 mph
